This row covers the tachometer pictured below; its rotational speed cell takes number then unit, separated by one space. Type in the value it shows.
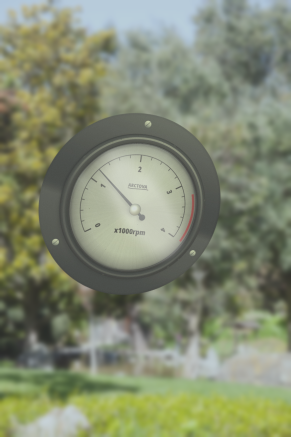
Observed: 1200 rpm
